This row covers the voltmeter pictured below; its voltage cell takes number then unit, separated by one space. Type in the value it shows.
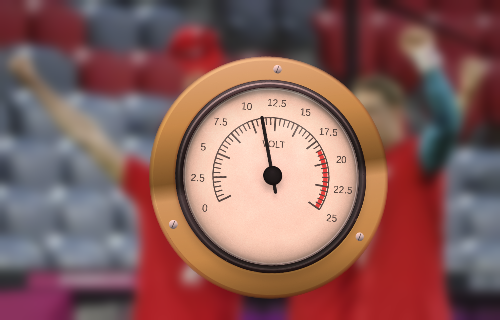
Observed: 11 V
